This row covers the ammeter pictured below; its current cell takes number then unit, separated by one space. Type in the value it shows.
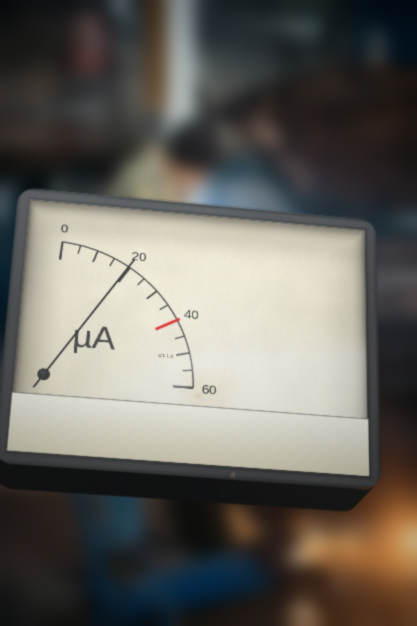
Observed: 20 µA
